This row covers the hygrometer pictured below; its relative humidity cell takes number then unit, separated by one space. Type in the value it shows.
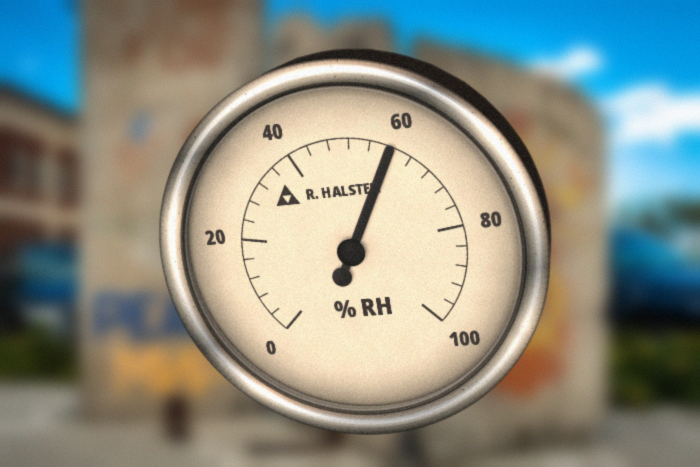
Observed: 60 %
